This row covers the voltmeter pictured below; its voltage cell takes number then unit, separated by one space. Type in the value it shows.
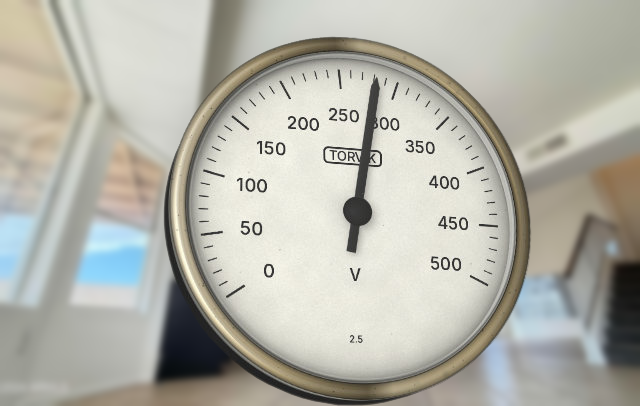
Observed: 280 V
